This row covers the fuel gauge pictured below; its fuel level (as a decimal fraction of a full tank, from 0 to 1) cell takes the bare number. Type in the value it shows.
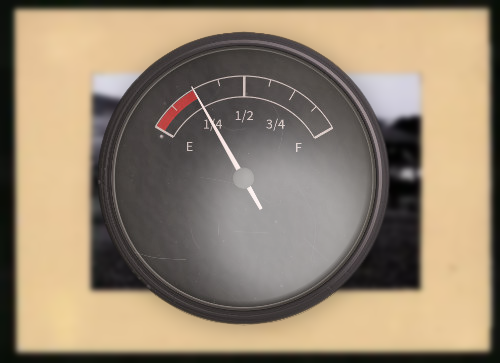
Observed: 0.25
